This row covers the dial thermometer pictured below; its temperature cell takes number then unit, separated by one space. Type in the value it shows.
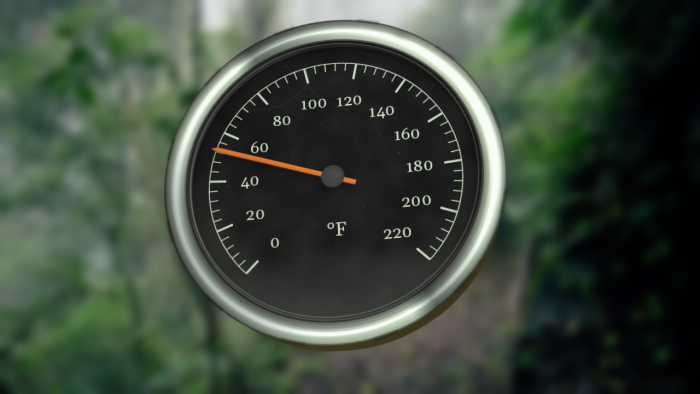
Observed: 52 °F
